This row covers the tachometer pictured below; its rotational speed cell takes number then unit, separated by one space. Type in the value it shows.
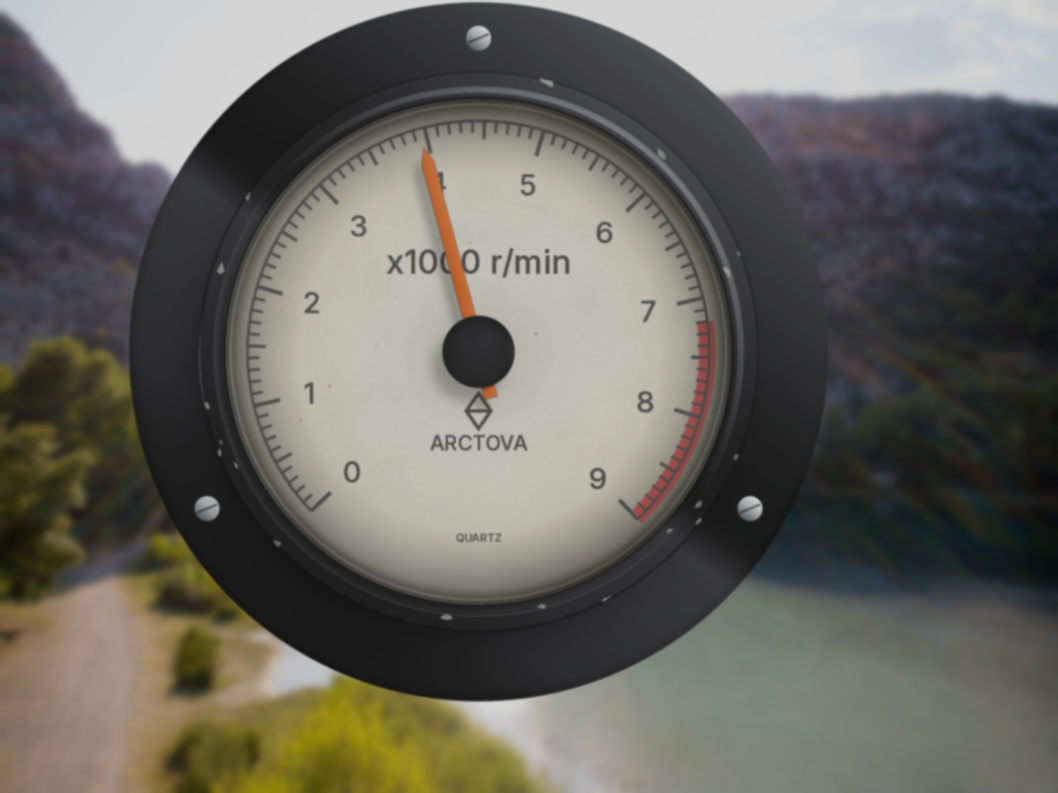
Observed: 3950 rpm
